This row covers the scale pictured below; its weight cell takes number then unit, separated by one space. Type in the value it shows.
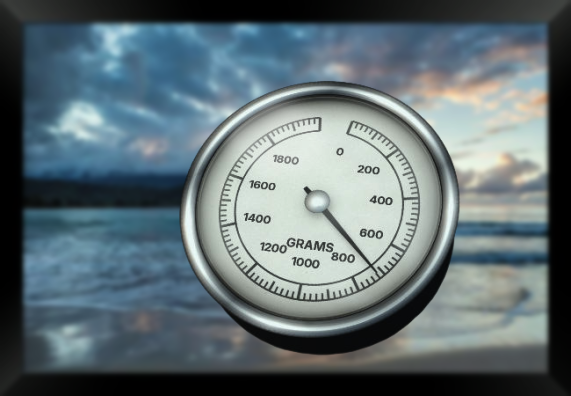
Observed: 720 g
